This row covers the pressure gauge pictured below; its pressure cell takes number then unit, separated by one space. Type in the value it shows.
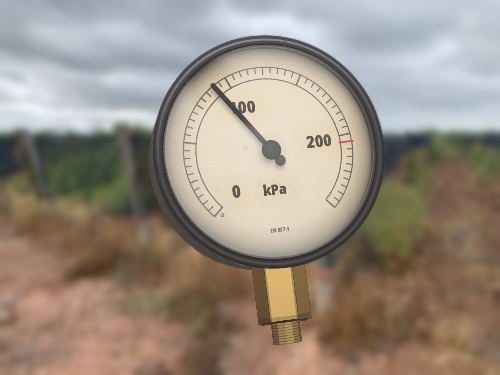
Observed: 90 kPa
